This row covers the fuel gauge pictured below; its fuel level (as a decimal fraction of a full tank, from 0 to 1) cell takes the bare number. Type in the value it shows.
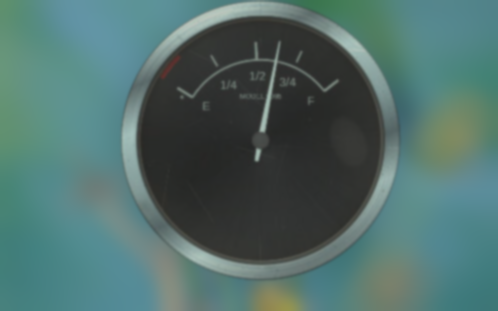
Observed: 0.625
